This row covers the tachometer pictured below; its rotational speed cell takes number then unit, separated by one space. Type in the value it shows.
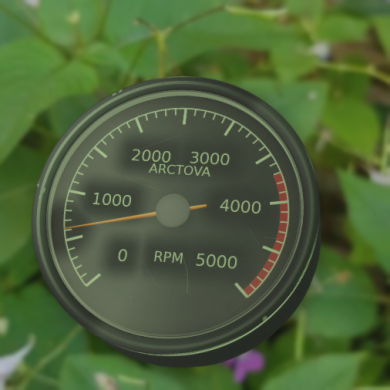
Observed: 600 rpm
